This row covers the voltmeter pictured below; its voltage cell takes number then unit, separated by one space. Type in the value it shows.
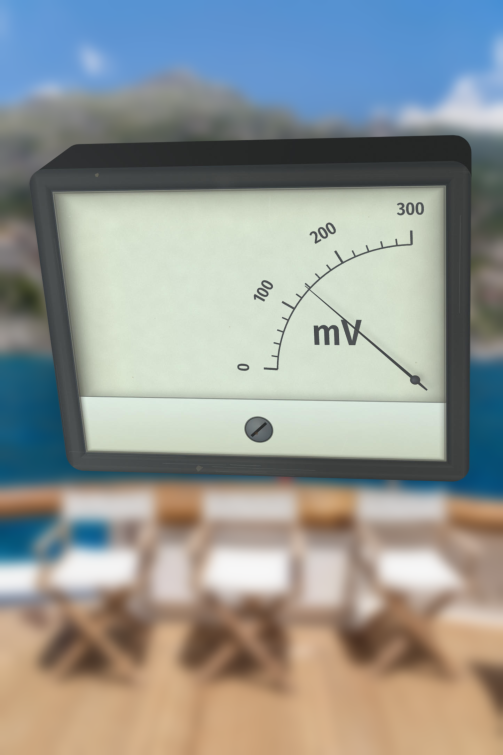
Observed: 140 mV
